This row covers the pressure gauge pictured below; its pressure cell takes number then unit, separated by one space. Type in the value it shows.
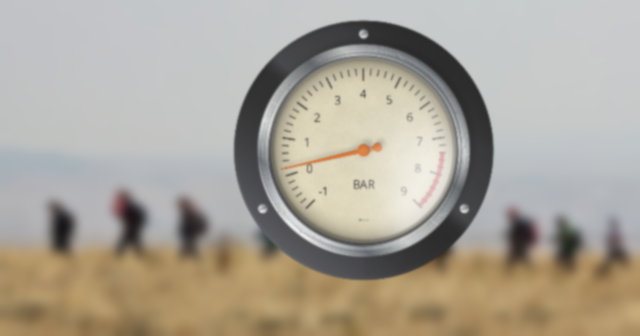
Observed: 0.2 bar
